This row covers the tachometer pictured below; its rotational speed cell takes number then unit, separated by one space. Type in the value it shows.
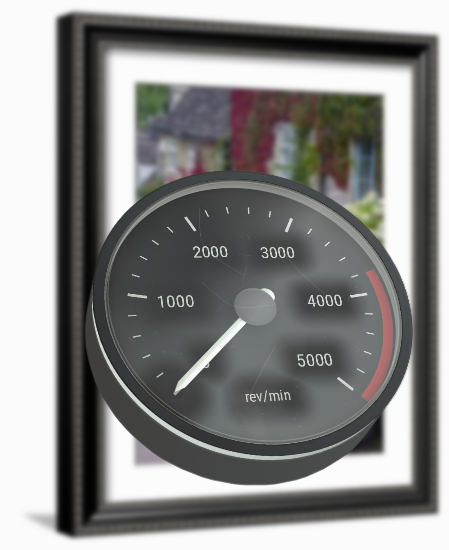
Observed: 0 rpm
